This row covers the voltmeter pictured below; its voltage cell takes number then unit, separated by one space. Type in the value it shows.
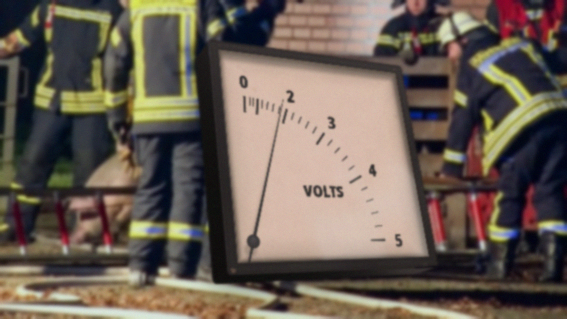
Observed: 1.8 V
